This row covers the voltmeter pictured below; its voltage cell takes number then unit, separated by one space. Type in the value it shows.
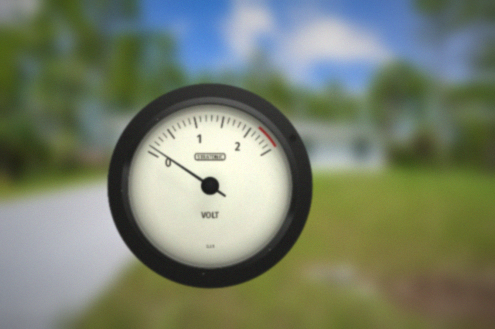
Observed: 0.1 V
